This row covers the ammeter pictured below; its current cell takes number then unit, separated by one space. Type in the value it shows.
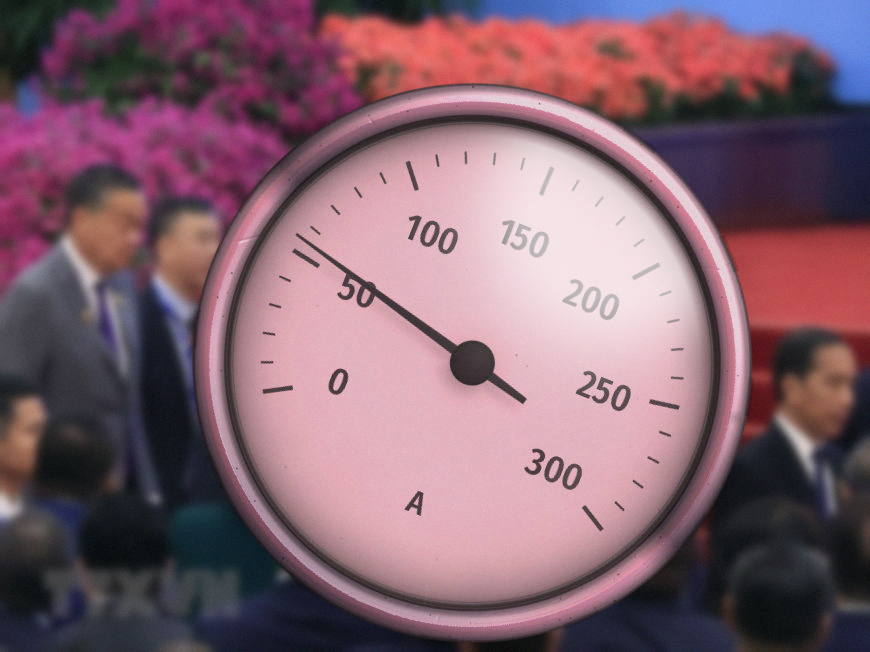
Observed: 55 A
